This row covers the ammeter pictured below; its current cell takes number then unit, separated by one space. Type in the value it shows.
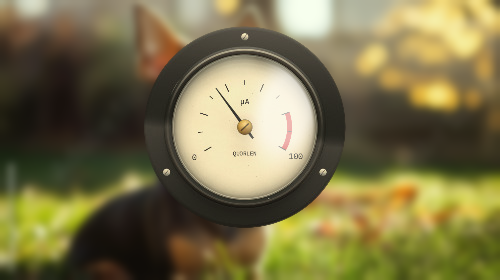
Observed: 35 µA
